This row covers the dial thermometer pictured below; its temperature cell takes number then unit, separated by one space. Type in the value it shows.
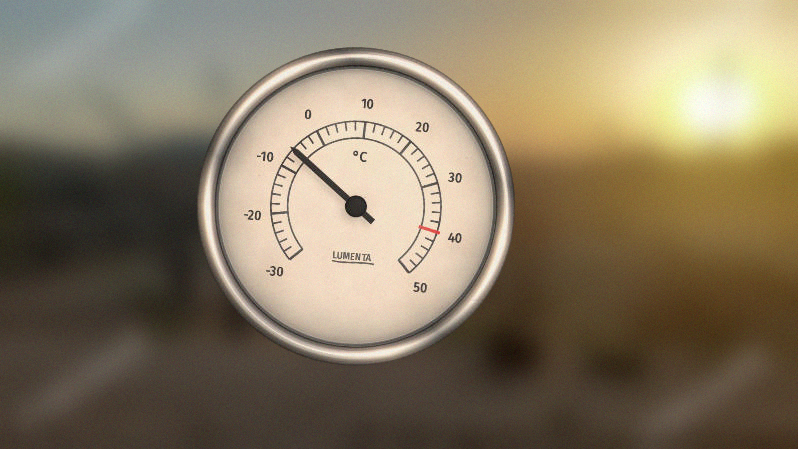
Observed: -6 °C
